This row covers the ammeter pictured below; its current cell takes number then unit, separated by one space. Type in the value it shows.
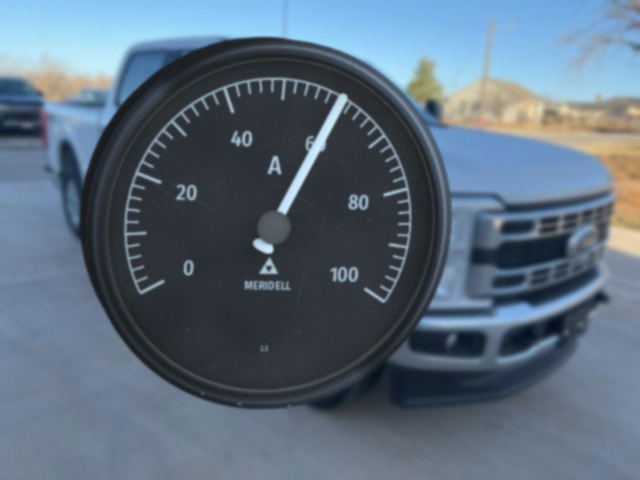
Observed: 60 A
